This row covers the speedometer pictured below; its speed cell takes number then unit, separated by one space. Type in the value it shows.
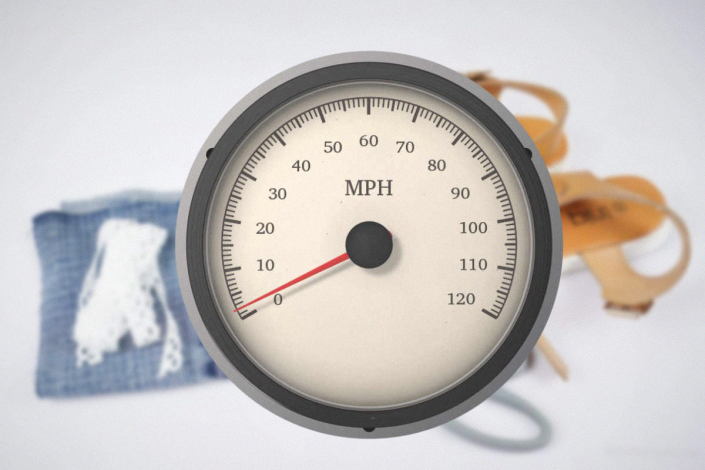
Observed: 2 mph
